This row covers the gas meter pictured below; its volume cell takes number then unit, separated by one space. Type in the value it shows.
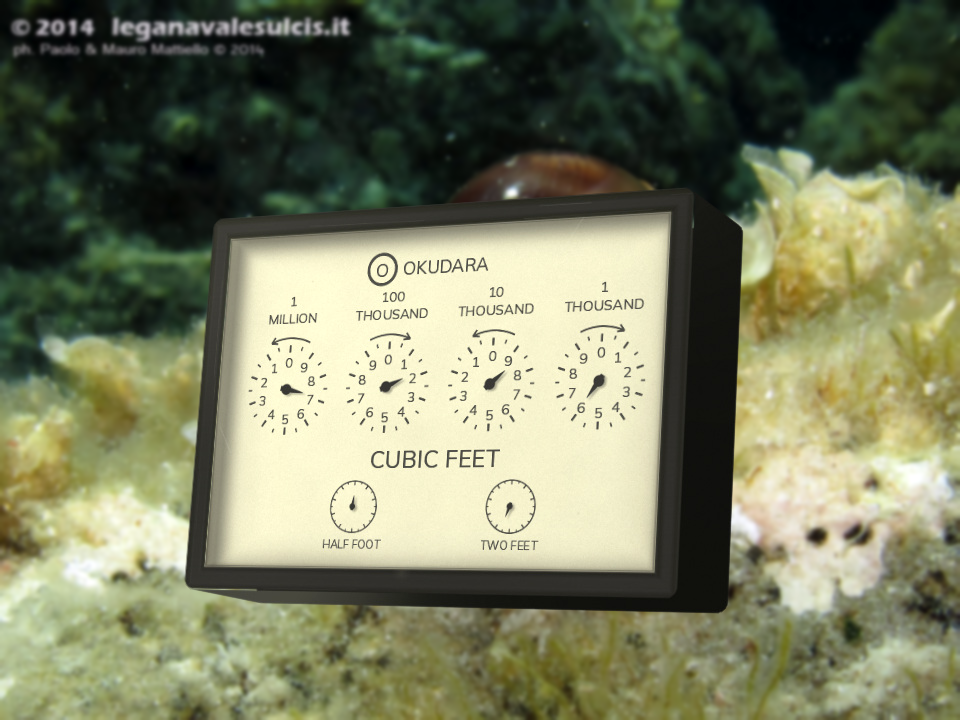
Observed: 718600 ft³
